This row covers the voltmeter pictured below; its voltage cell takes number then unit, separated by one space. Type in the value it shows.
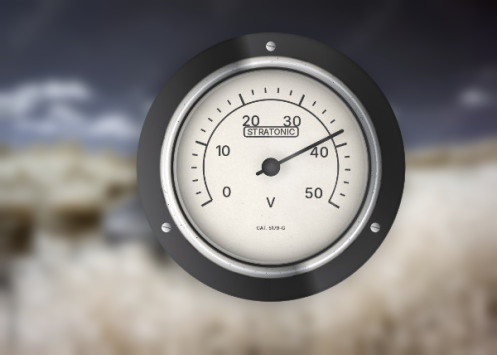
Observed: 38 V
